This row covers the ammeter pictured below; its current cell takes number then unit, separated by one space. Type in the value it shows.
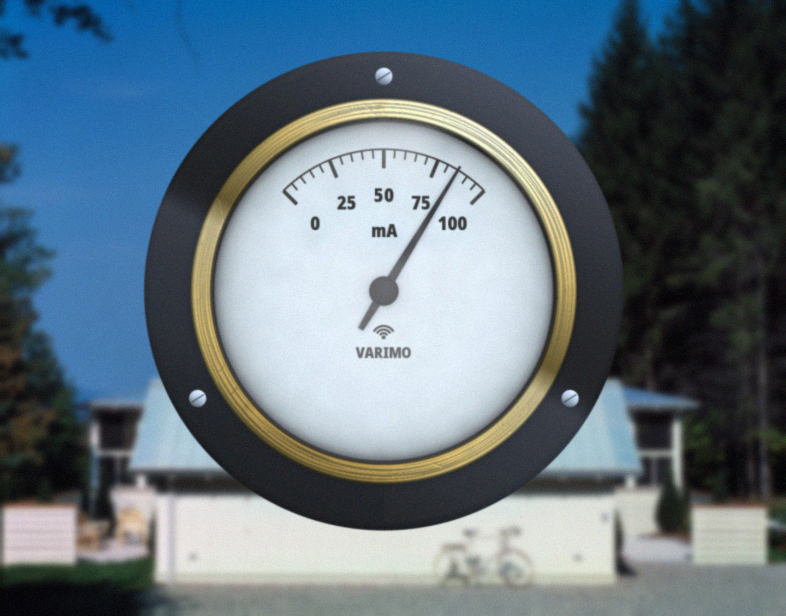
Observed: 85 mA
